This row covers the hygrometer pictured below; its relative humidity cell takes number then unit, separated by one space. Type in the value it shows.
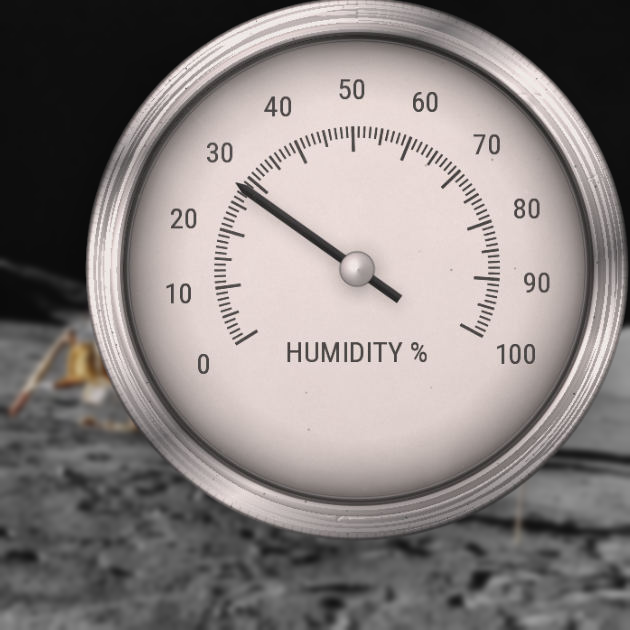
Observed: 28 %
